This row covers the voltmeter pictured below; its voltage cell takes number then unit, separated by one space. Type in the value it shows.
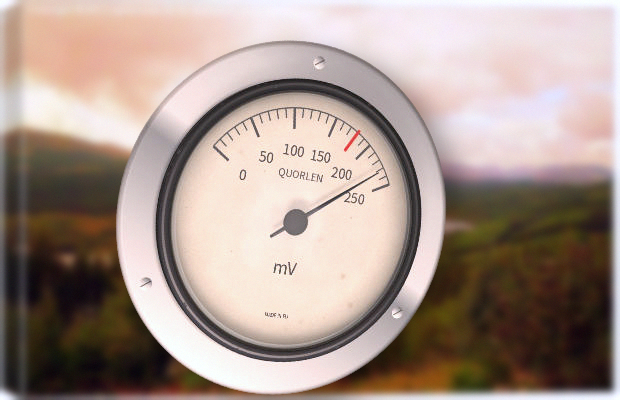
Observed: 230 mV
